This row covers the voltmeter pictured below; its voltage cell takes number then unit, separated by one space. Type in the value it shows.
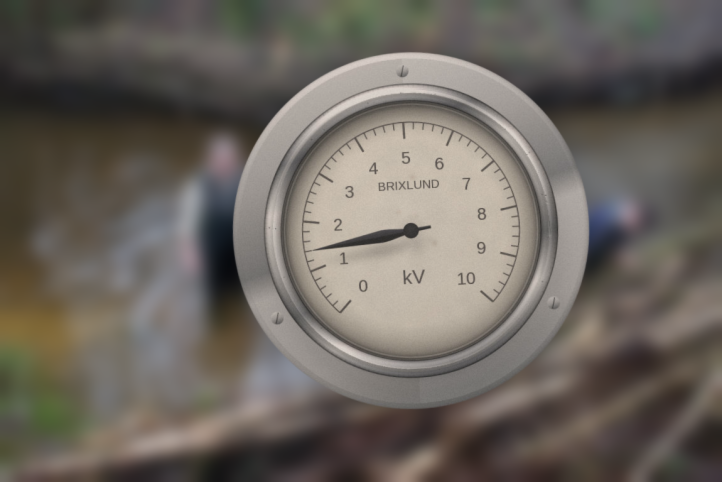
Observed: 1.4 kV
